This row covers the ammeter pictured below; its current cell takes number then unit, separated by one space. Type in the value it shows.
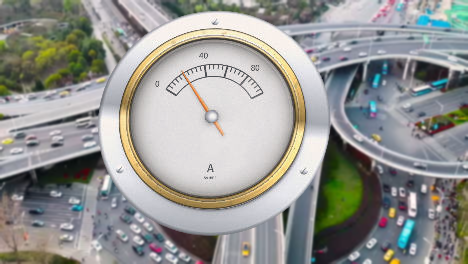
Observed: 20 A
